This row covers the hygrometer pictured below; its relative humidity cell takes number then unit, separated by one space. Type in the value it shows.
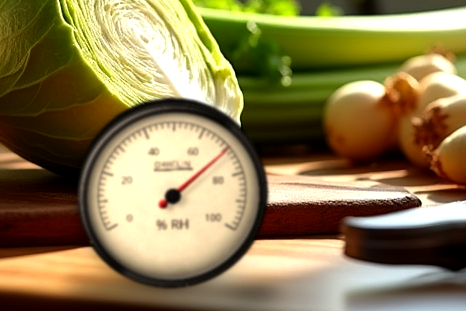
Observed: 70 %
